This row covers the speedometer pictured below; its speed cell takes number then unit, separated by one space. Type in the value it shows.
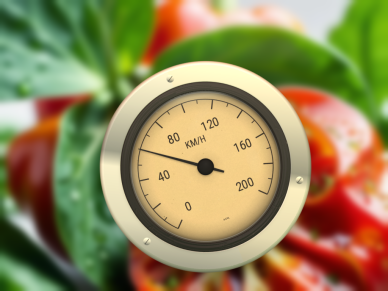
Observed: 60 km/h
